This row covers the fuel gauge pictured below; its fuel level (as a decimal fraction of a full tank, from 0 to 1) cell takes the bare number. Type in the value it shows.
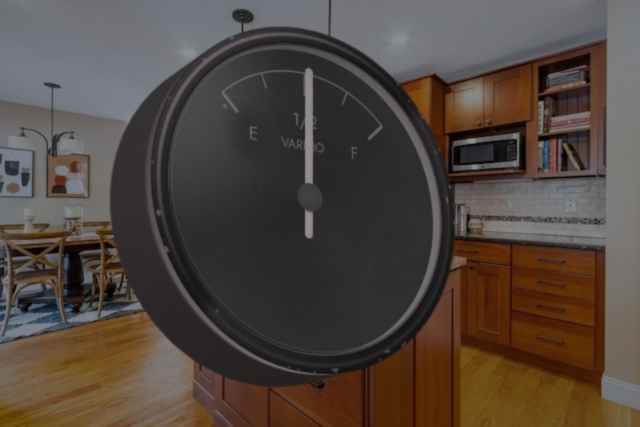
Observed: 0.5
